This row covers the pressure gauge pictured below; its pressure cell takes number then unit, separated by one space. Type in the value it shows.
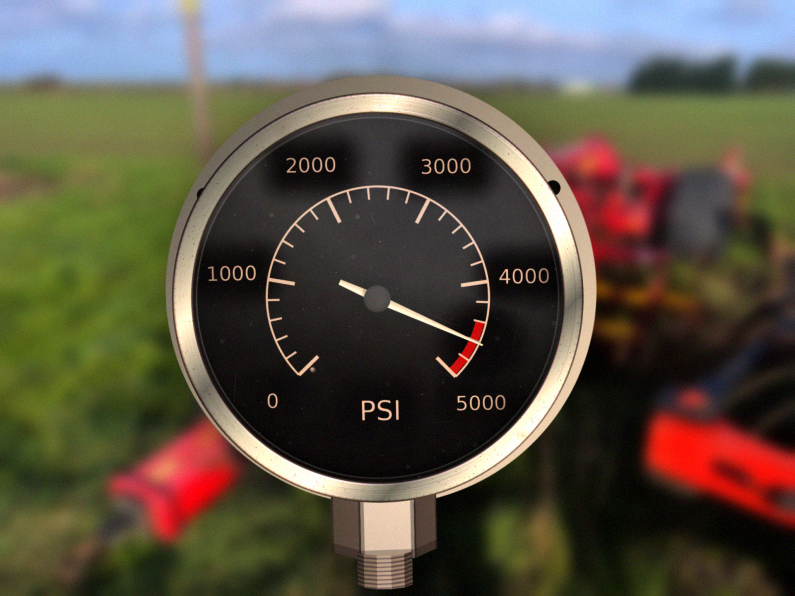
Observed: 4600 psi
